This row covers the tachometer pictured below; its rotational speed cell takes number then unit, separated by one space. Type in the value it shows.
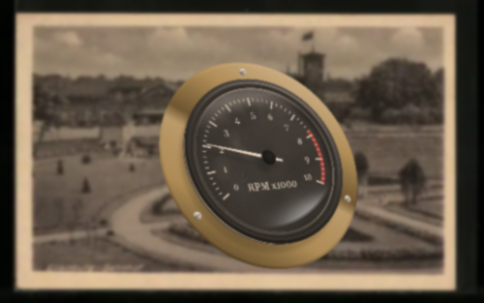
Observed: 2000 rpm
